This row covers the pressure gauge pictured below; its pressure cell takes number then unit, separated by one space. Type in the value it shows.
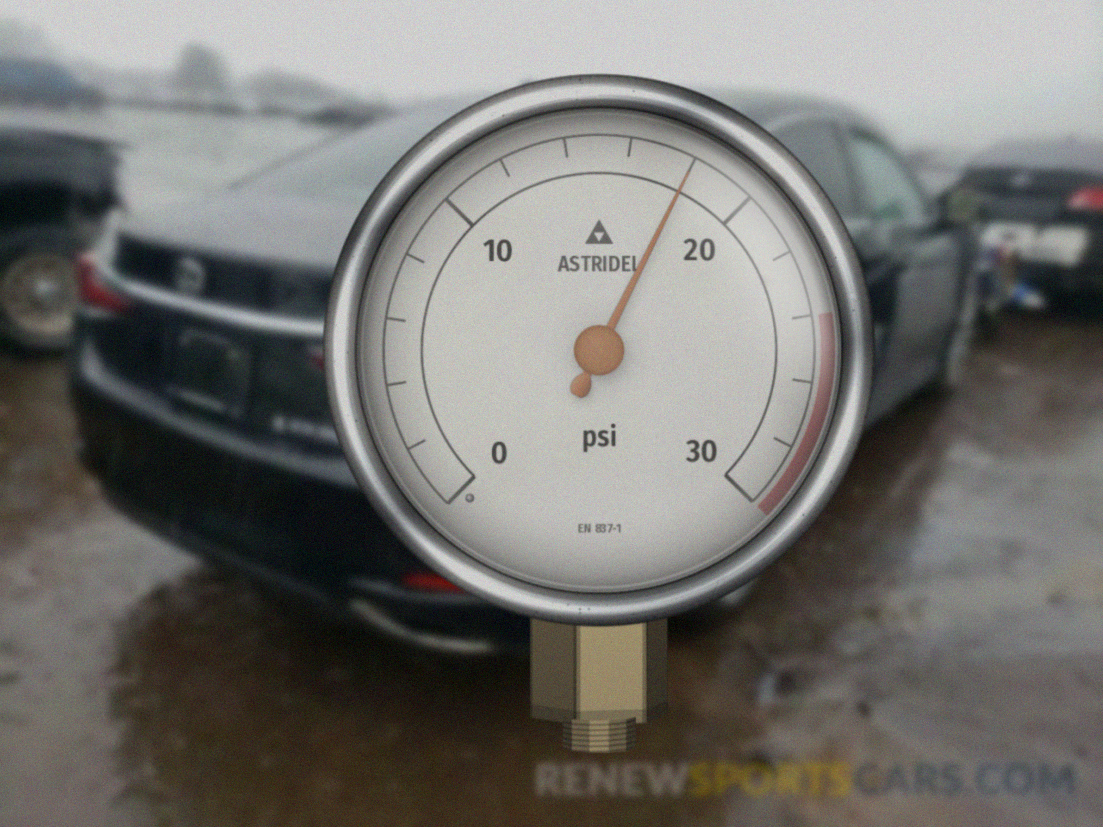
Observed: 18 psi
